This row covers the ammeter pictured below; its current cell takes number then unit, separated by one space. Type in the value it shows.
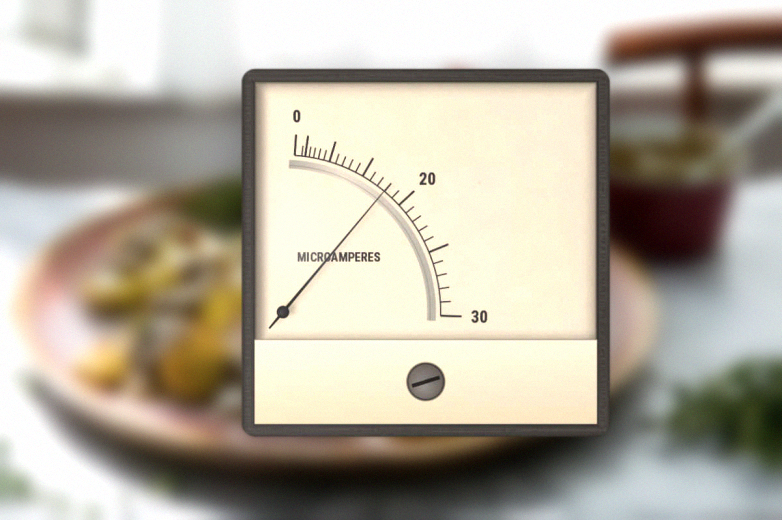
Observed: 18 µA
